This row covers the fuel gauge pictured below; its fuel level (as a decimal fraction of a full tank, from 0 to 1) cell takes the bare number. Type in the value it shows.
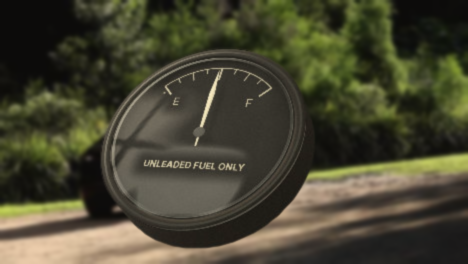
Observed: 0.5
